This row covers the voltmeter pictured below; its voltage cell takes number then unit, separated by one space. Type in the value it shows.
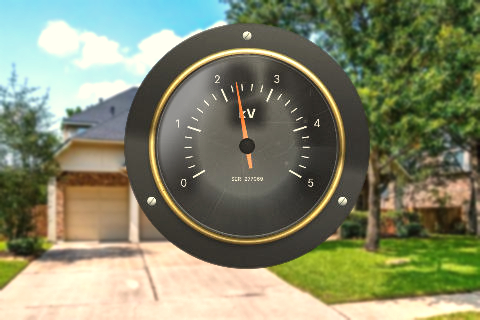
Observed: 2.3 kV
